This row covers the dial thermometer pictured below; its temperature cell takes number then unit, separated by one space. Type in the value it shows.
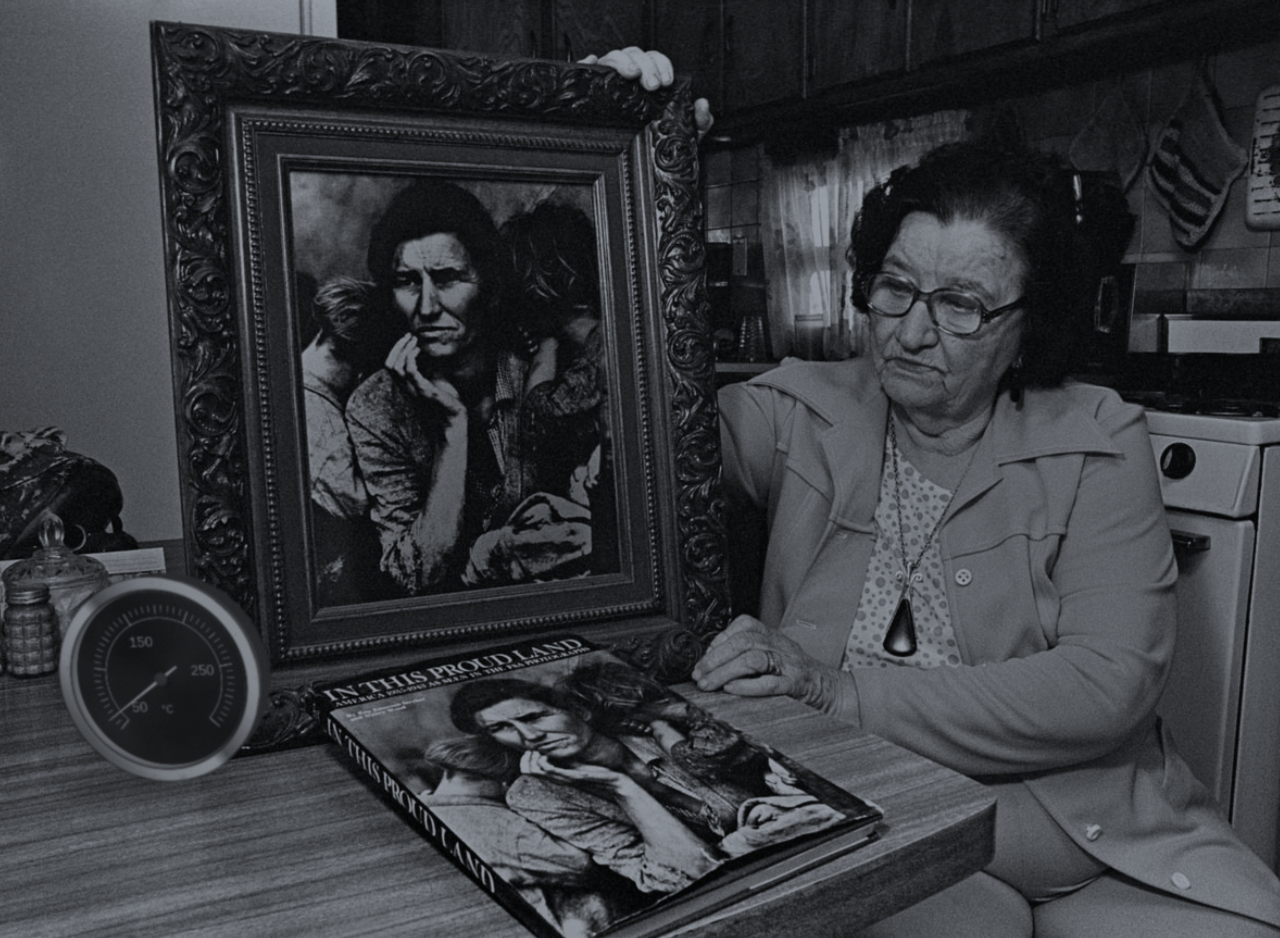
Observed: 60 °C
